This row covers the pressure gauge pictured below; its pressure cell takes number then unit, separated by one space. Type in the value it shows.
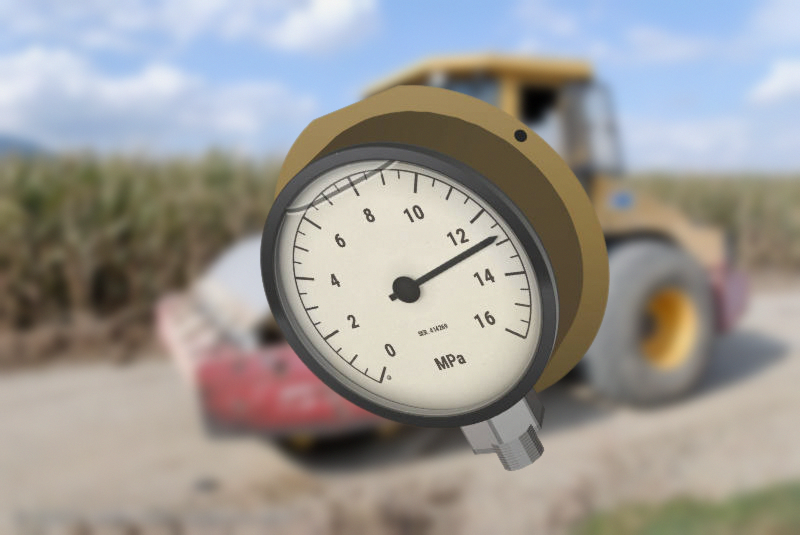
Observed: 12.75 MPa
